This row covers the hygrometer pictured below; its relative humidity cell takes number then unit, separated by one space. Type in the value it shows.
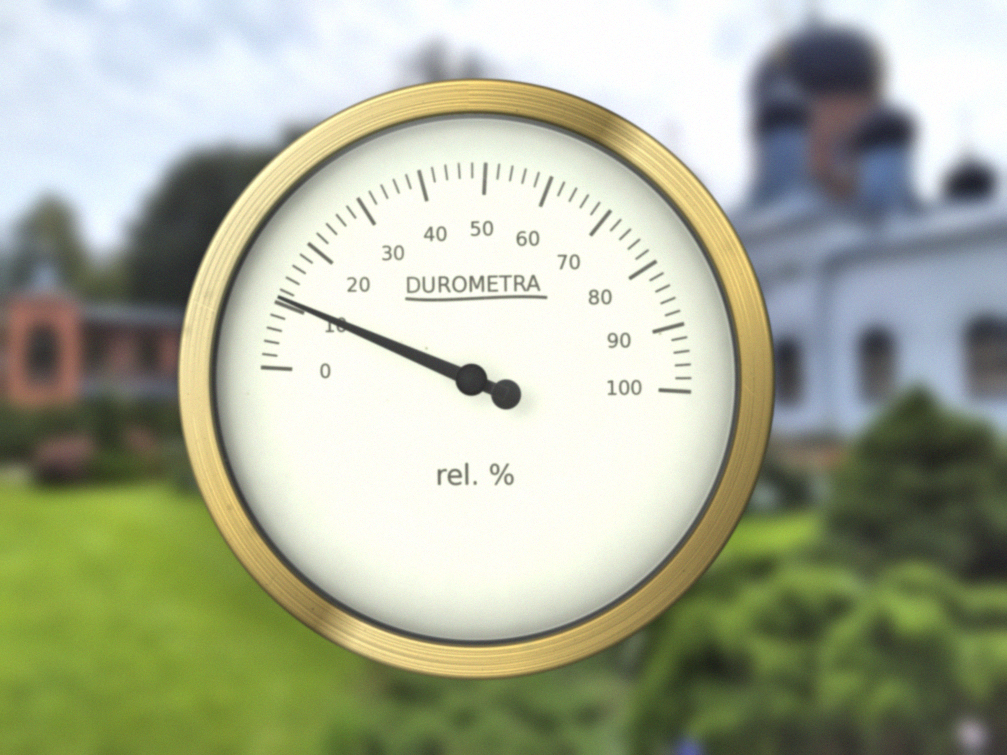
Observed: 11 %
